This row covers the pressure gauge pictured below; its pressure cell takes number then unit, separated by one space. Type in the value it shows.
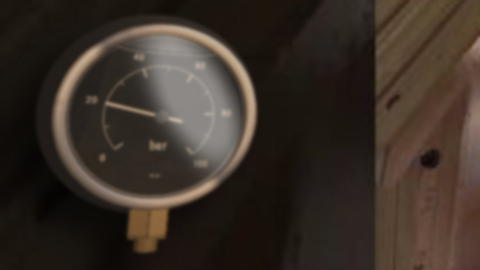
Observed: 20 bar
